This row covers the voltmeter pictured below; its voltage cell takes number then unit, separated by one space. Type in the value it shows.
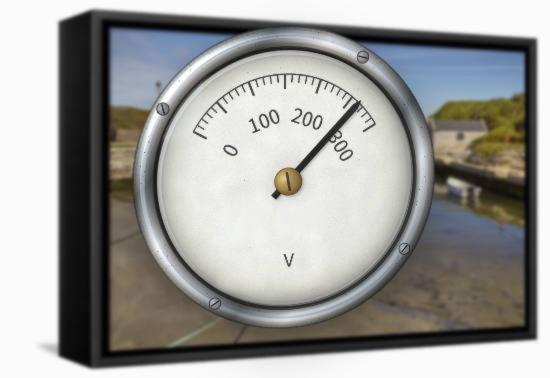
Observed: 260 V
